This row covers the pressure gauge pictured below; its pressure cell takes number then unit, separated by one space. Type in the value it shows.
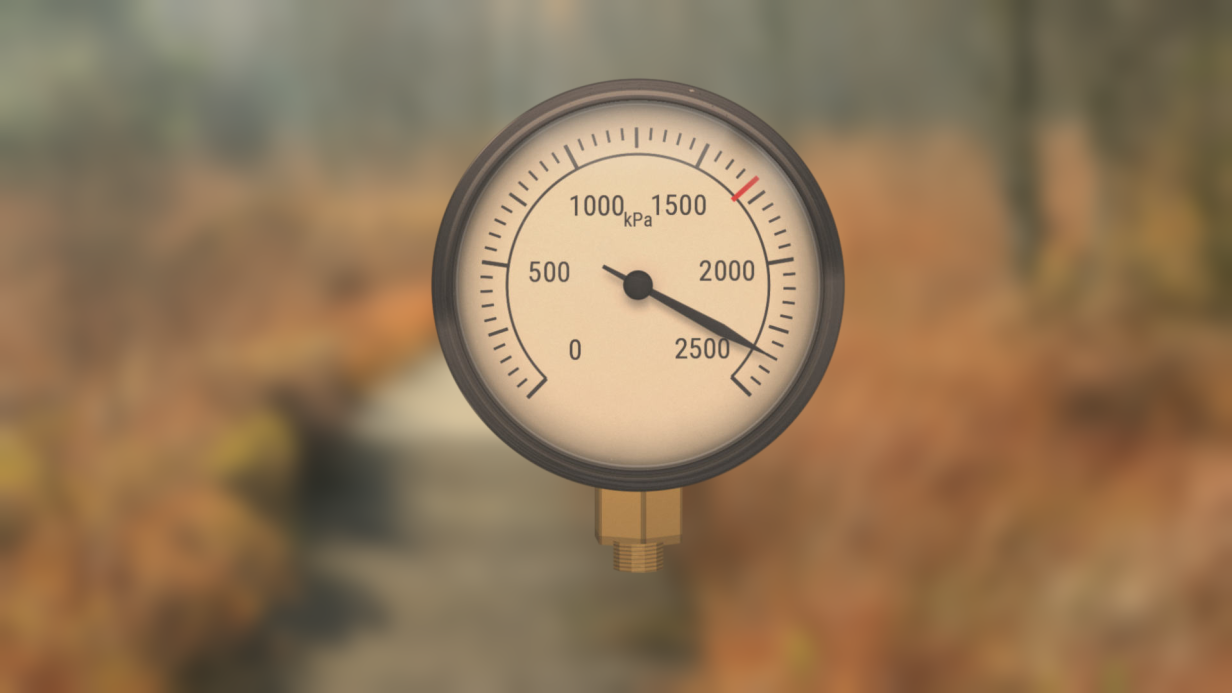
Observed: 2350 kPa
